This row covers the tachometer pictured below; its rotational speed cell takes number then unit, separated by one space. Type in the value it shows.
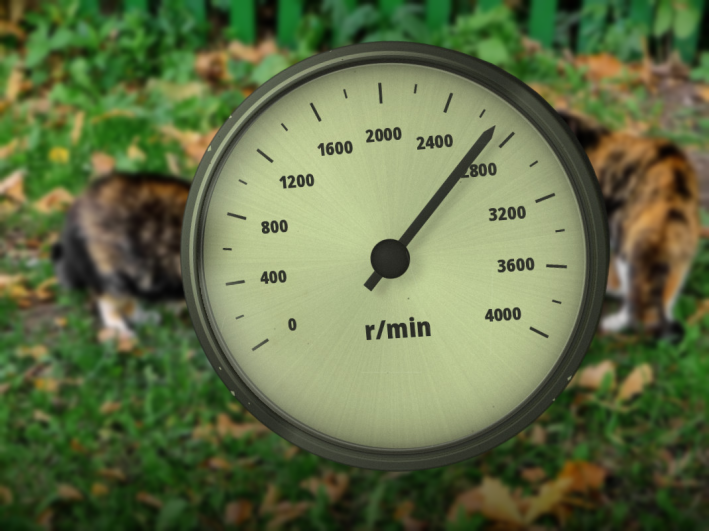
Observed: 2700 rpm
